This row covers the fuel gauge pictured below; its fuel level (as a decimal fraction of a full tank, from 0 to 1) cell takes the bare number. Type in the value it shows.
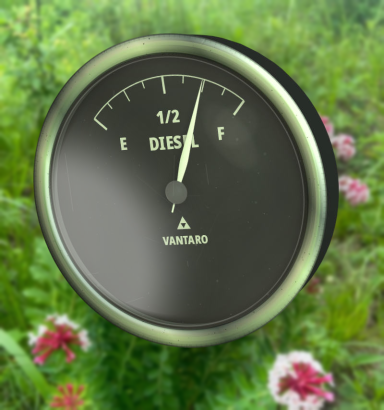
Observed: 0.75
